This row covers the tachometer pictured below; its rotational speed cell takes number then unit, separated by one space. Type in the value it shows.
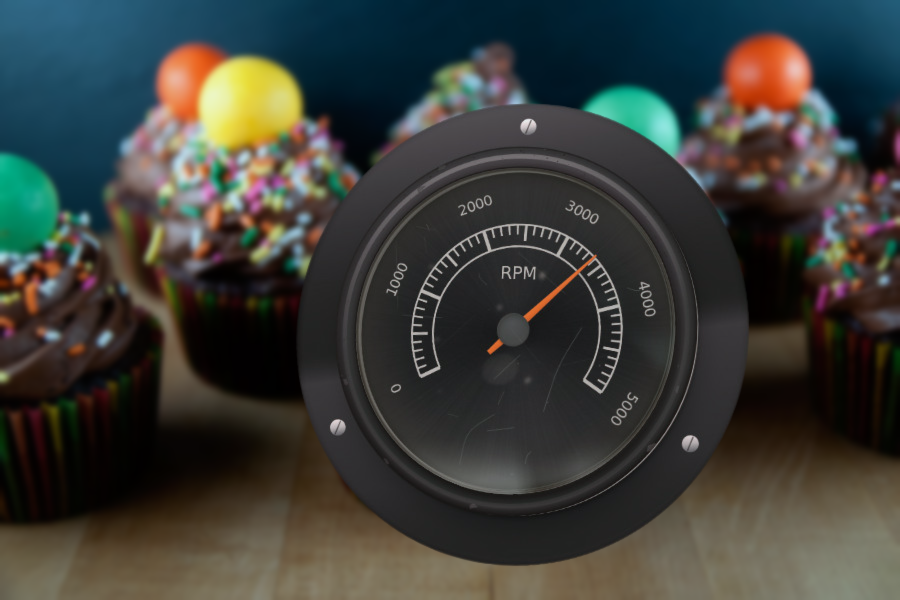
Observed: 3400 rpm
